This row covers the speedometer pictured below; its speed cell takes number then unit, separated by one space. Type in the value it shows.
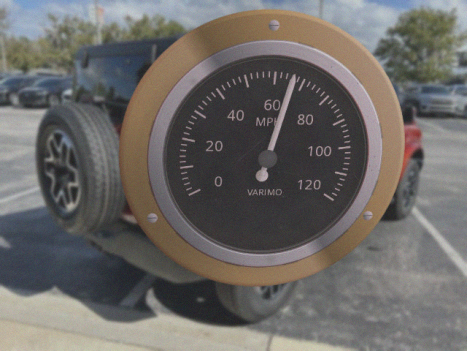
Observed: 66 mph
